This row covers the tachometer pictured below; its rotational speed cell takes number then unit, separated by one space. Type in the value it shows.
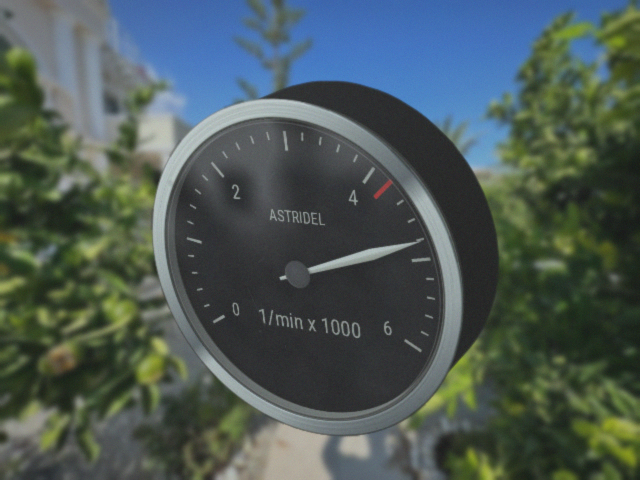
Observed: 4800 rpm
